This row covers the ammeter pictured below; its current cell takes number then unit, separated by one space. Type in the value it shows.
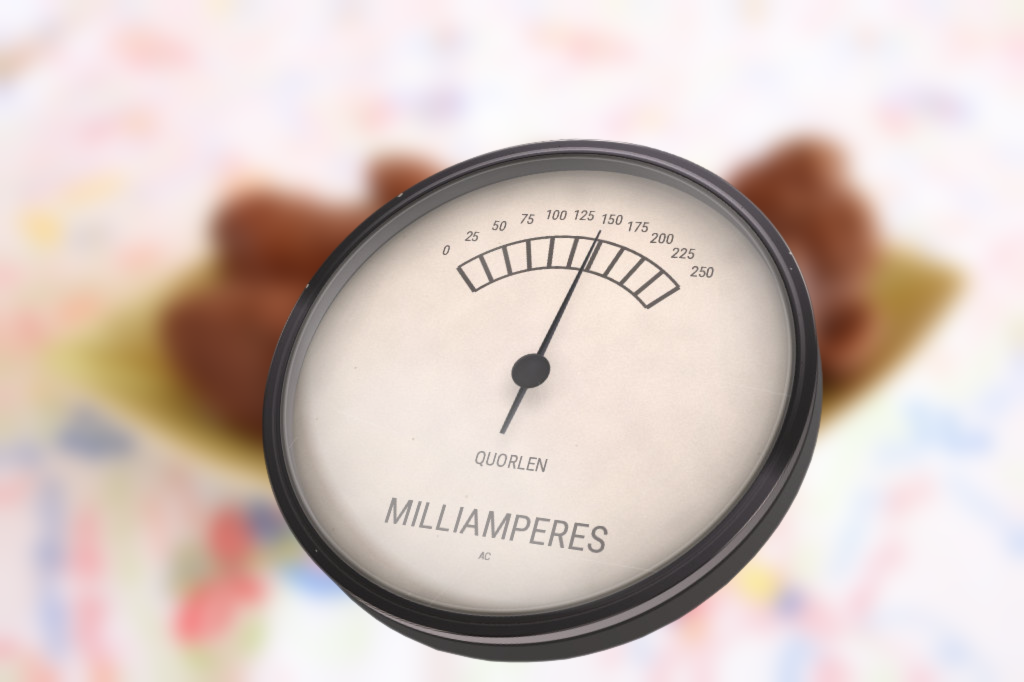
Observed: 150 mA
